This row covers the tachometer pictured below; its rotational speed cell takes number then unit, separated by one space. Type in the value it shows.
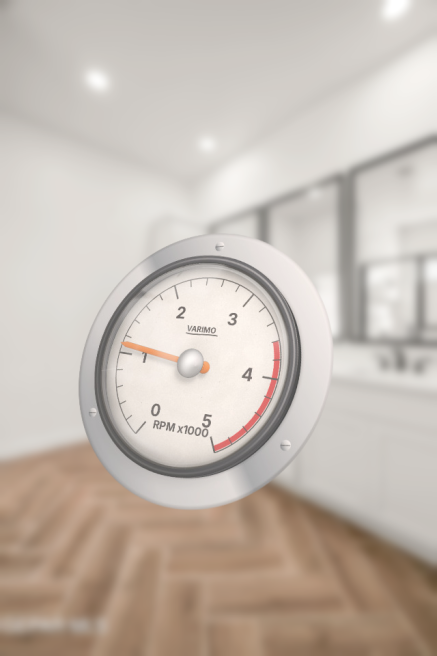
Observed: 1100 rpm
